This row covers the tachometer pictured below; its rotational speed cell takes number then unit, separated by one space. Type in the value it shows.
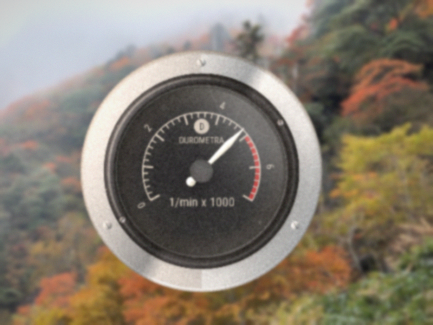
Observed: 4800 rpm
